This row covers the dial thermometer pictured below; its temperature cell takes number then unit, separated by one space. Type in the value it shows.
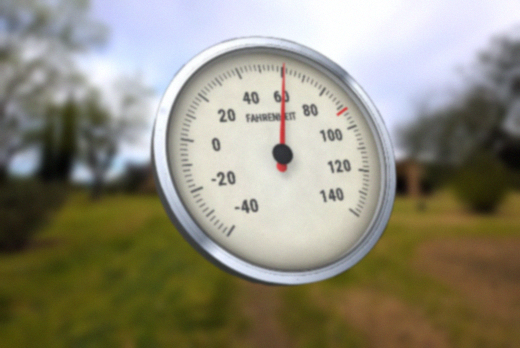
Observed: 60 °F
